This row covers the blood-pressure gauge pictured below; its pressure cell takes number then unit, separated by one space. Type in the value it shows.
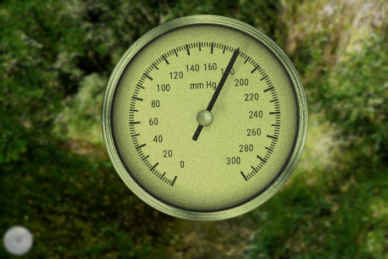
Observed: 180 mmHg
